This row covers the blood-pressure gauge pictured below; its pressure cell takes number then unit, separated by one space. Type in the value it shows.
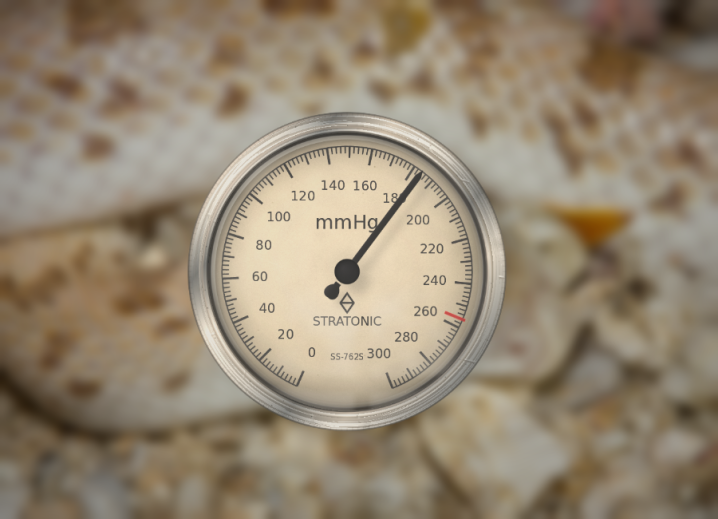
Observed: 184 mmHg
